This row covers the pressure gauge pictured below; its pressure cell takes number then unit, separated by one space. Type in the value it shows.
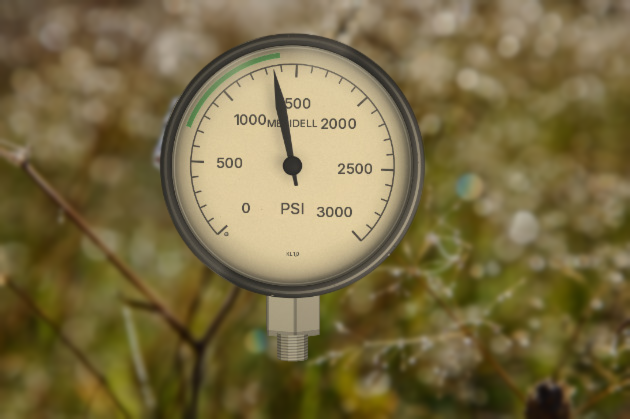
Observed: 1350 psi
